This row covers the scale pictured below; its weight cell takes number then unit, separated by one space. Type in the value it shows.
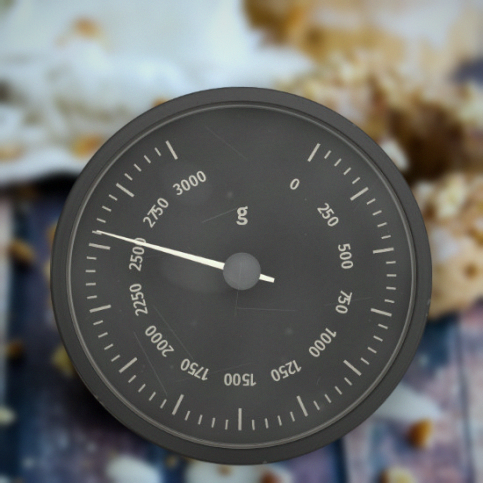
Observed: 2550 g
